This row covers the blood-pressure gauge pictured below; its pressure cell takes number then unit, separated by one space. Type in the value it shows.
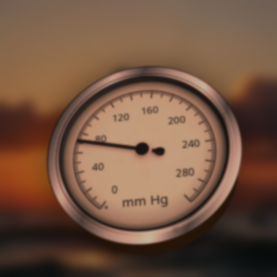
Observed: 70 mmHg
